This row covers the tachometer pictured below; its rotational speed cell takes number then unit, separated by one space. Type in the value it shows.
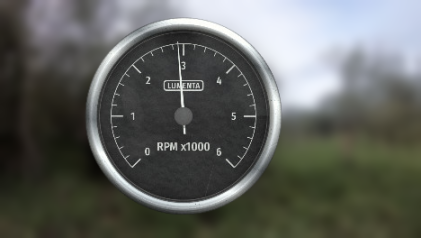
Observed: 2900 rpm
